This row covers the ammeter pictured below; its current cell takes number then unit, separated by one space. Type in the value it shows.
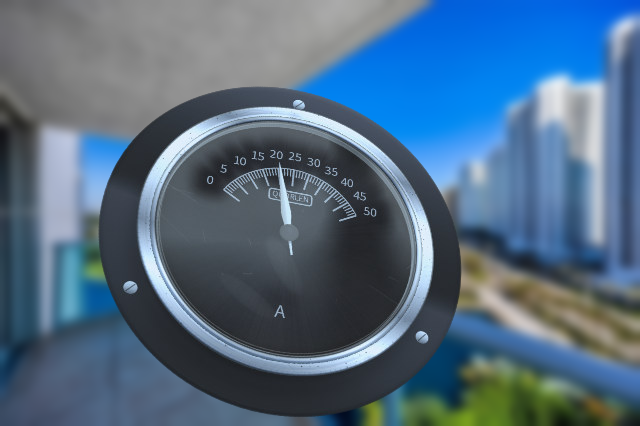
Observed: 20 A
